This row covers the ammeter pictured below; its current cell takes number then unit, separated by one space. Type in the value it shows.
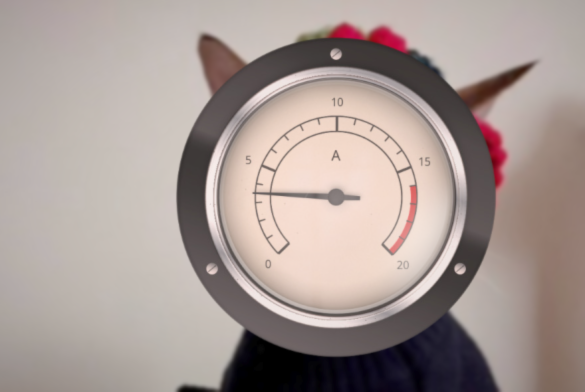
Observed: 3.5 A
